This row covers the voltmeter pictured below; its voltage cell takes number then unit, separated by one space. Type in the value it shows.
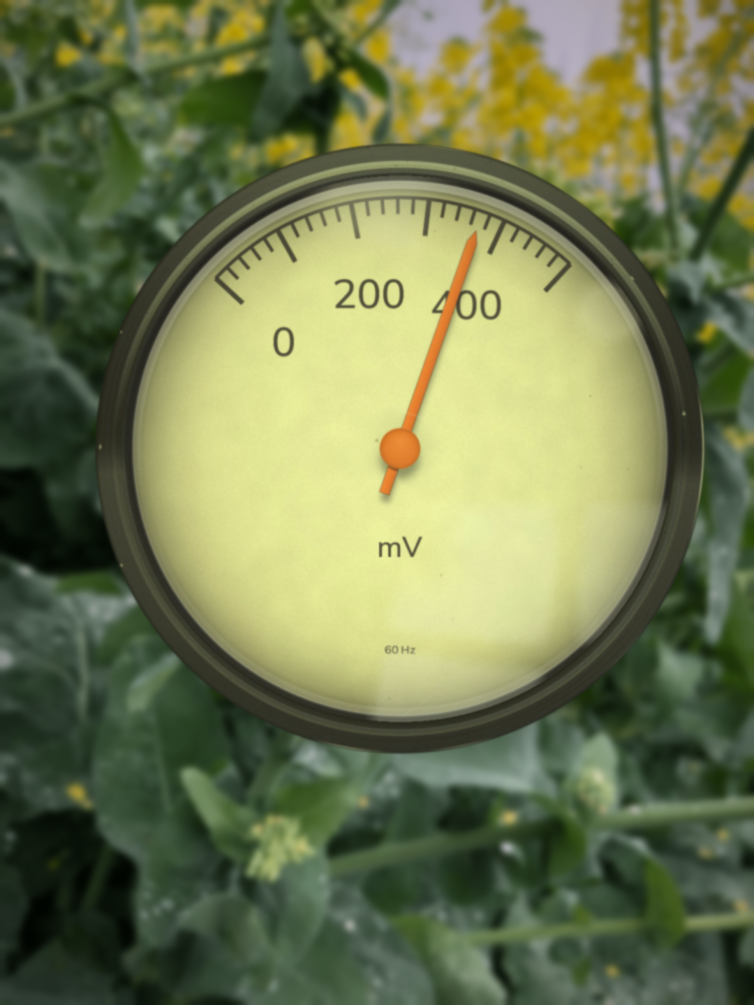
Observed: 370 mV
